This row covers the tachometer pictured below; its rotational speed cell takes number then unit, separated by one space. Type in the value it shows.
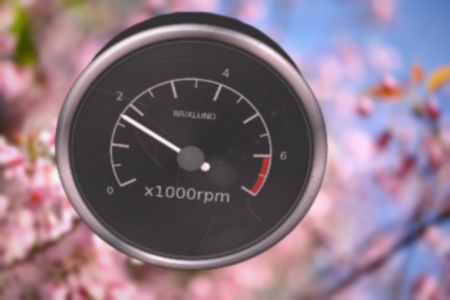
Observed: 1750 rpm
